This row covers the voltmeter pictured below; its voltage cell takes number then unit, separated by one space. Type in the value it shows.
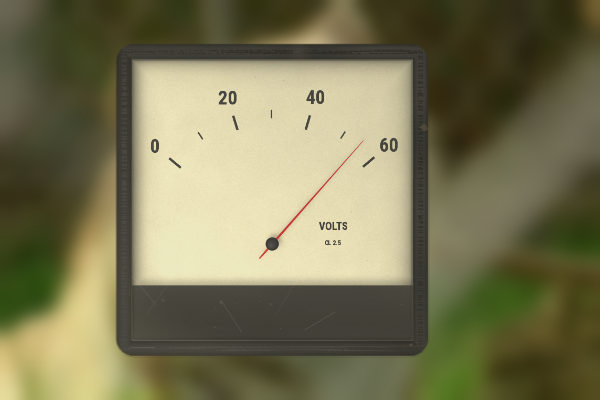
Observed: 55 V
